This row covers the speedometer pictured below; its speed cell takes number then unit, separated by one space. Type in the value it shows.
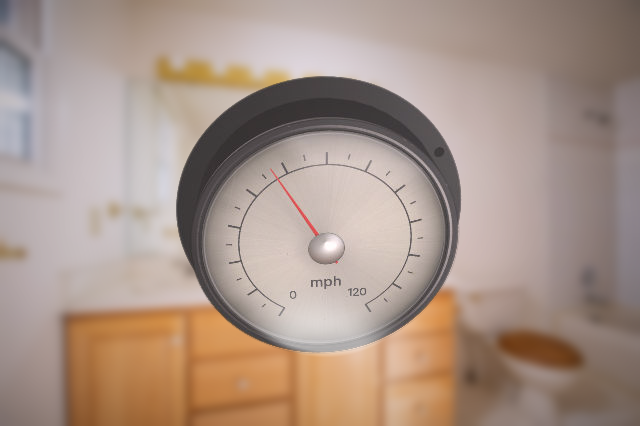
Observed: 47.5 mph
